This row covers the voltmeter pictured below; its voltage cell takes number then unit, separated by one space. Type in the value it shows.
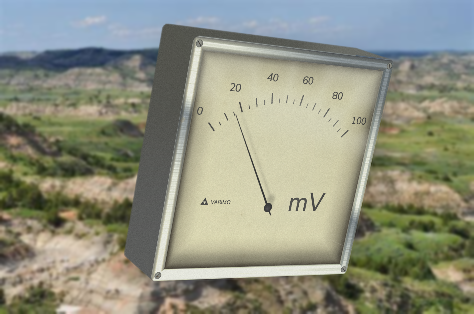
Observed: 15 mV
